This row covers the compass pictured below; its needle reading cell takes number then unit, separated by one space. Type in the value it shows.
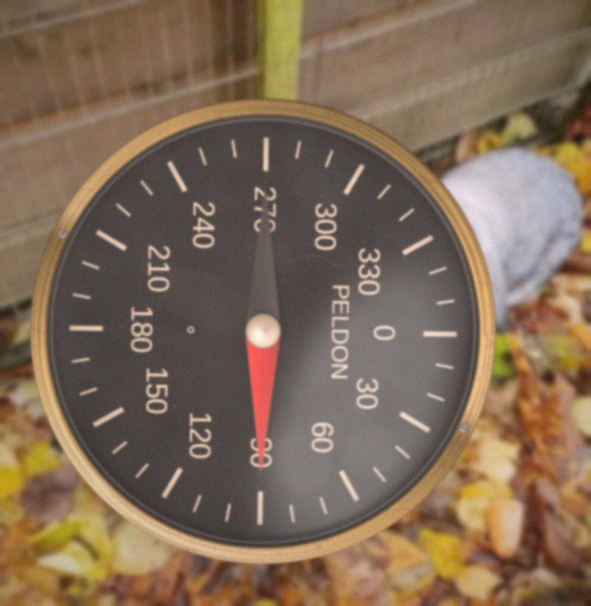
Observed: 90 °
